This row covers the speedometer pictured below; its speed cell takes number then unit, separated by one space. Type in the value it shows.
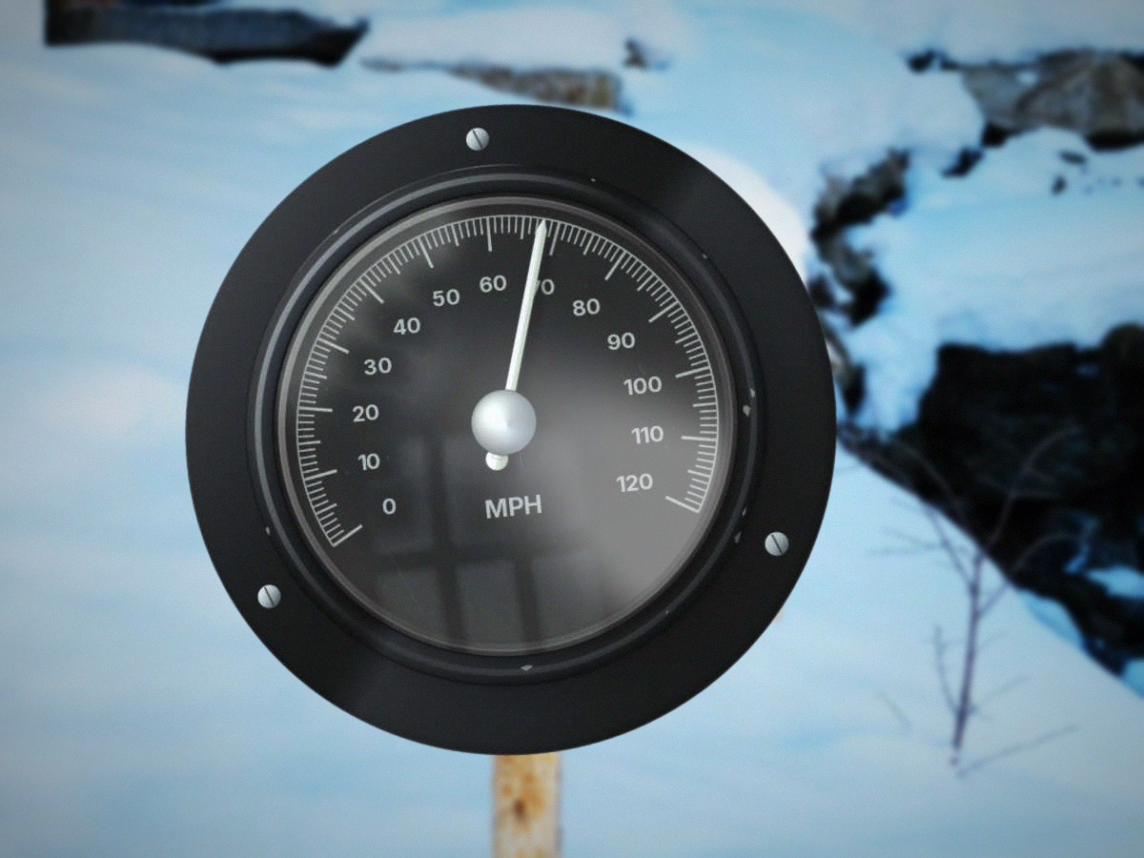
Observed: 68 mph
